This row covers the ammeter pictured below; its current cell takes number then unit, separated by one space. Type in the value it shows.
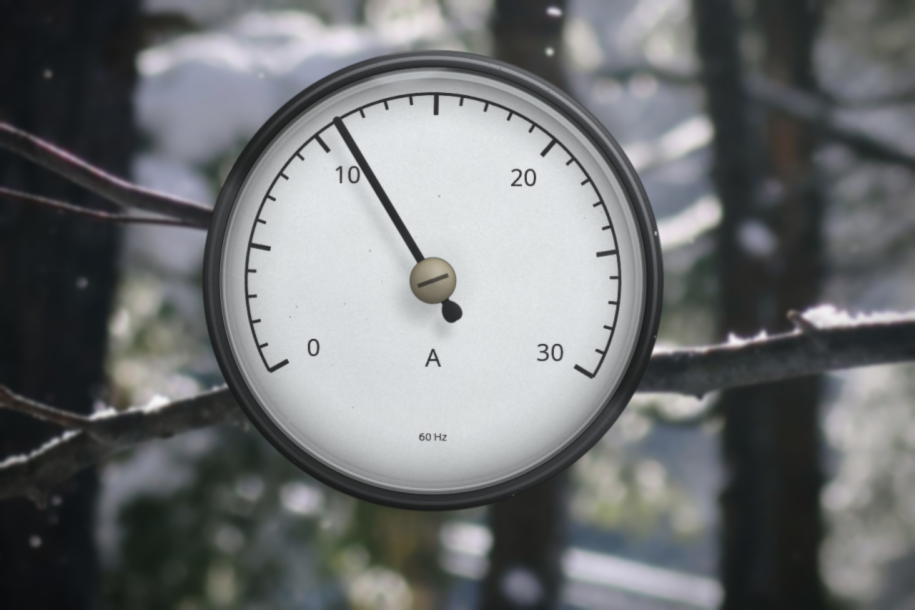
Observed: 11 A
